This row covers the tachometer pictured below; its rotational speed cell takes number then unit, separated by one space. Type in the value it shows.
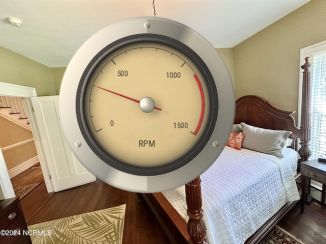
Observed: 300 rpm
